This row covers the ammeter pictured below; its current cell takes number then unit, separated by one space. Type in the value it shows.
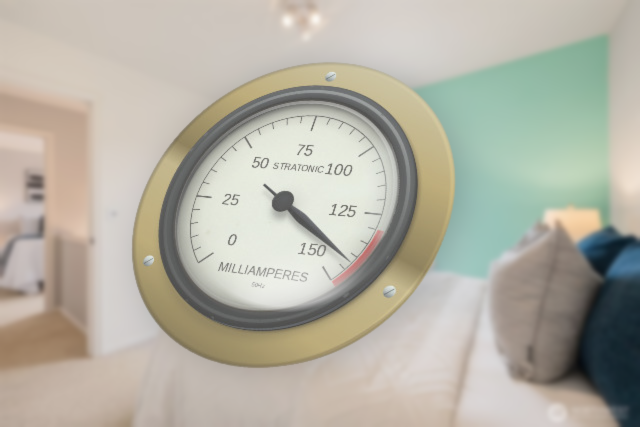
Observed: 142.5 mA
